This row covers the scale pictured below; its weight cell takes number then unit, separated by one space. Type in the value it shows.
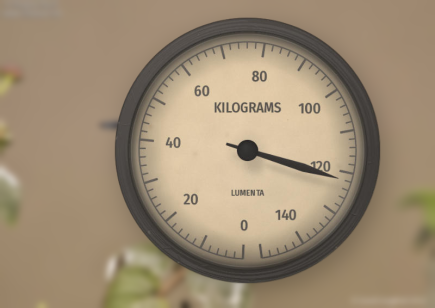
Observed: 122 kg
